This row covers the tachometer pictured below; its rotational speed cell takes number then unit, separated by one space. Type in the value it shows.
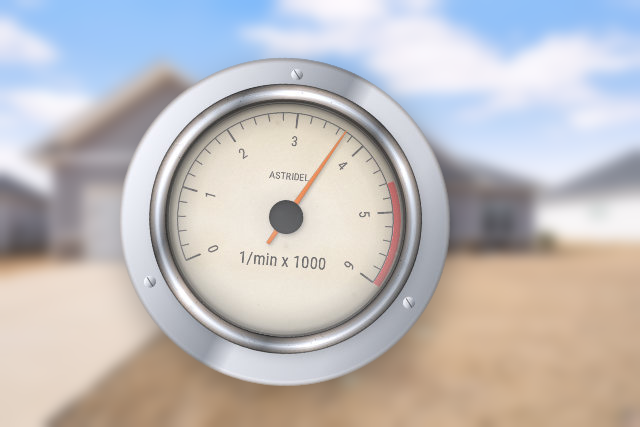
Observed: 3700 rpm
